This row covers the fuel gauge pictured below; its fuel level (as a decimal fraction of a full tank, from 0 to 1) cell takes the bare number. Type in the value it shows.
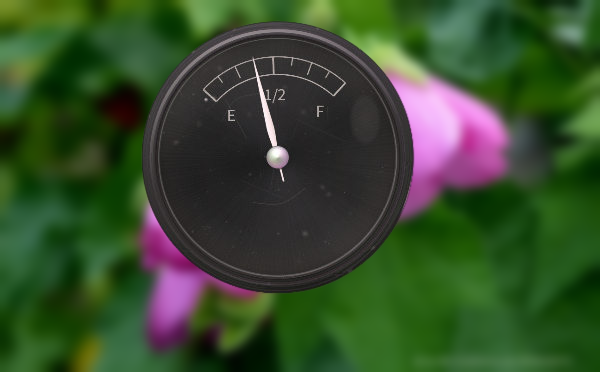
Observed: 0.375
